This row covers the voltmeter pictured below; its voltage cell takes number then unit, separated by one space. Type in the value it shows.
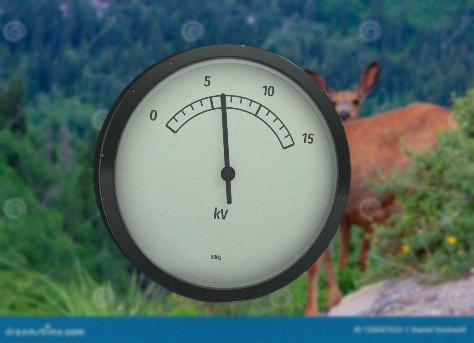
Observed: 6 kV
